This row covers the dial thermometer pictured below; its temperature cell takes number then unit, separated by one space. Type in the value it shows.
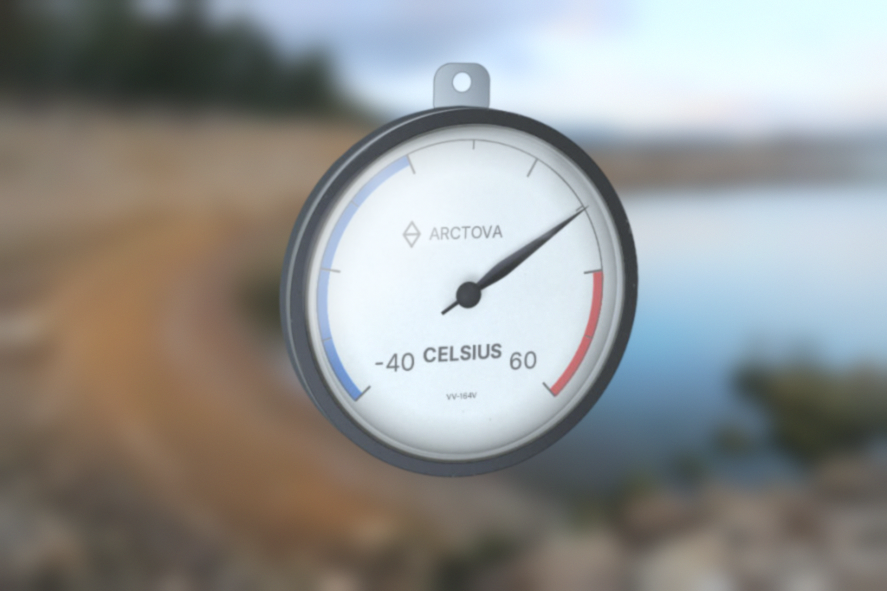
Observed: 30 °C
